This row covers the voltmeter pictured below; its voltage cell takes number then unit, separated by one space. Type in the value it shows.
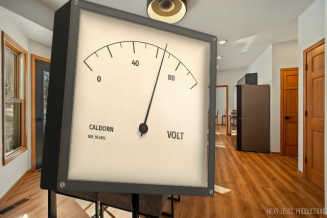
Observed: 65 V
